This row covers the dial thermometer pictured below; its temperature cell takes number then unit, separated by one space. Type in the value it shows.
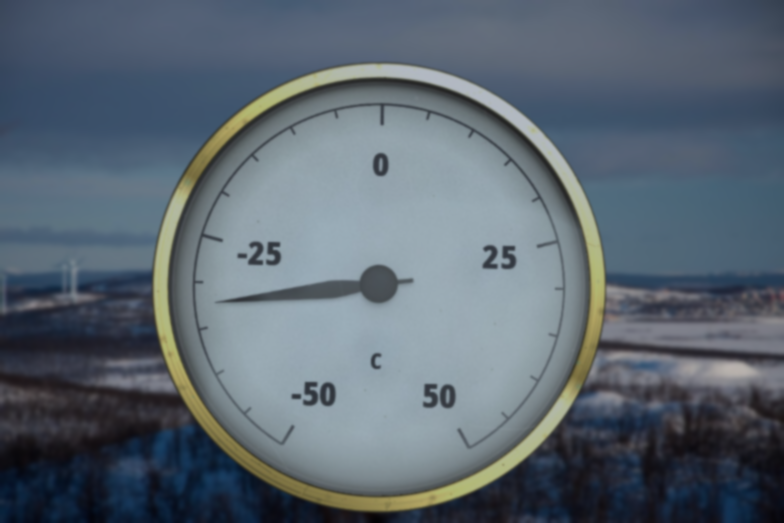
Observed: -32.5 °C
